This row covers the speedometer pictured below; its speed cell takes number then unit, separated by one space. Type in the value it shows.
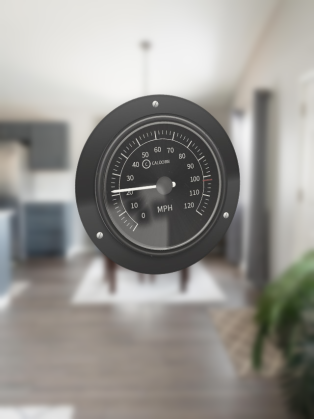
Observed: 22 mph
